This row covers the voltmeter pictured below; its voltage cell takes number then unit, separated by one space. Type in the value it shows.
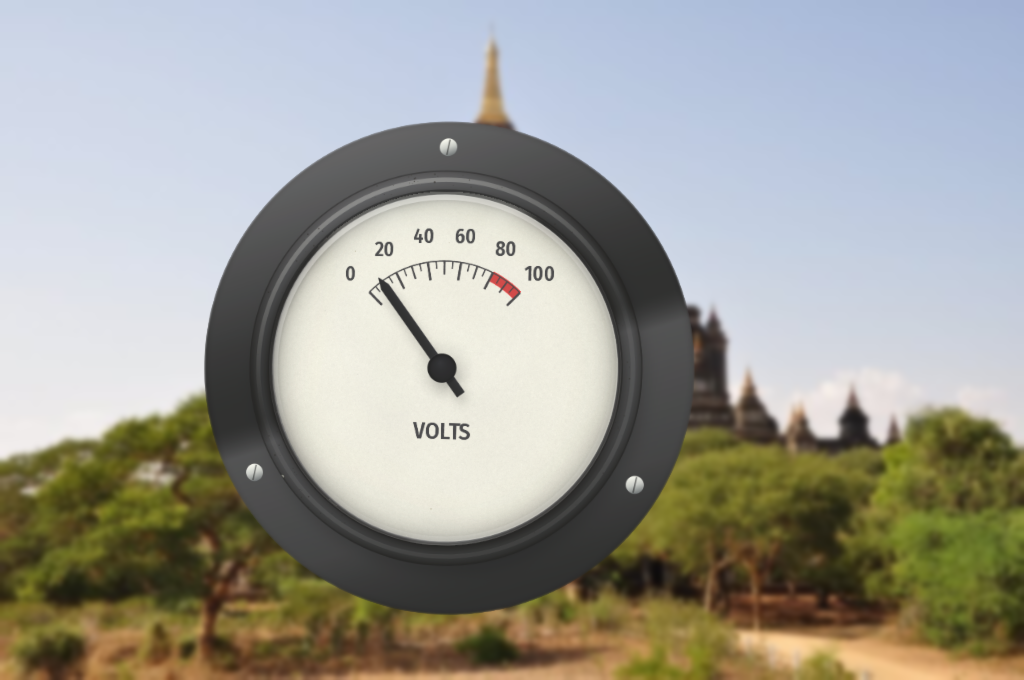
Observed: 10 V
